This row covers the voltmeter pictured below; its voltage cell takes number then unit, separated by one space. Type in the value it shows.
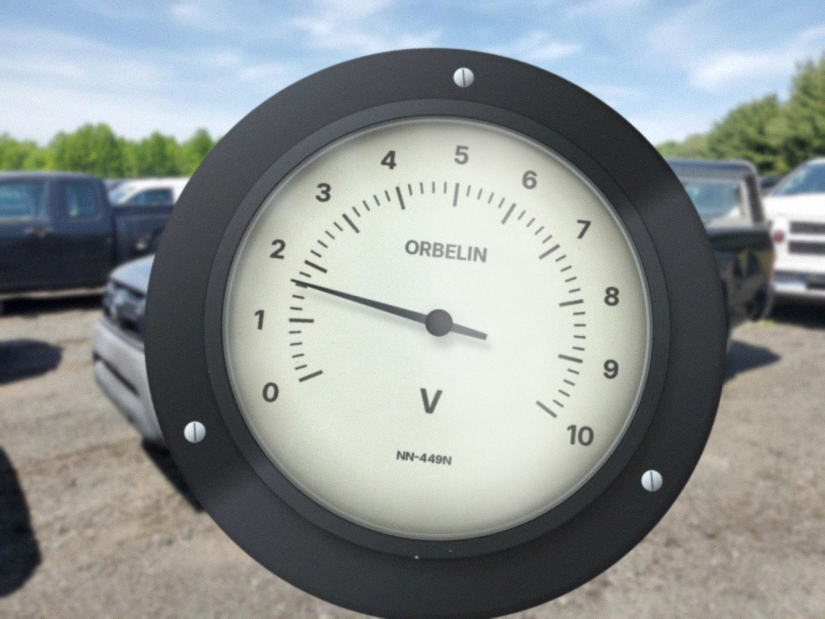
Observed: 1.6 V
